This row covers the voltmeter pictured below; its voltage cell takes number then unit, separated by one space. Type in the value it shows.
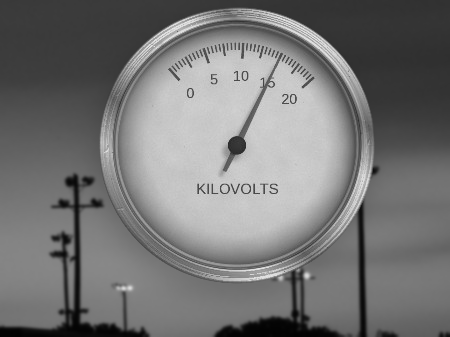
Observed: 15 kV
